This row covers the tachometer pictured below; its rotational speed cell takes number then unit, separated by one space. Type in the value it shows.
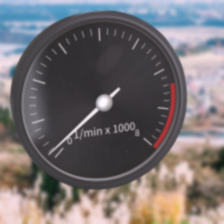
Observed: 200 rpm
